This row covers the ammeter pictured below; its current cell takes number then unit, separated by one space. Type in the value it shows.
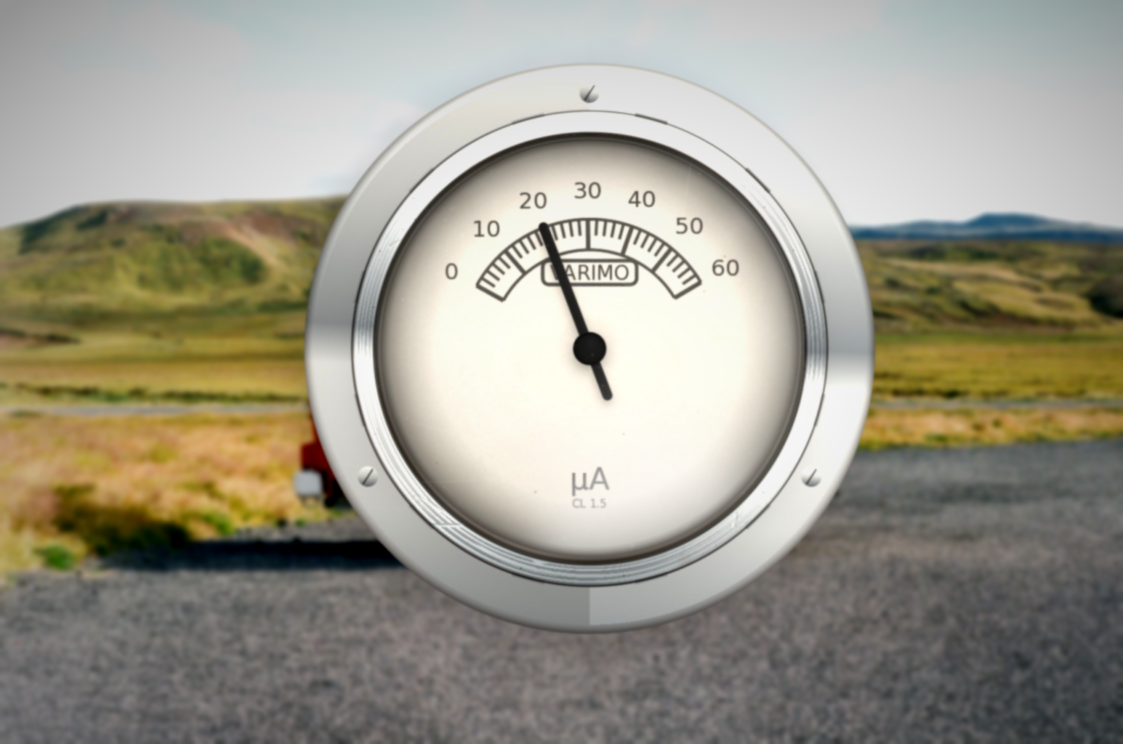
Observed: 20 µA
